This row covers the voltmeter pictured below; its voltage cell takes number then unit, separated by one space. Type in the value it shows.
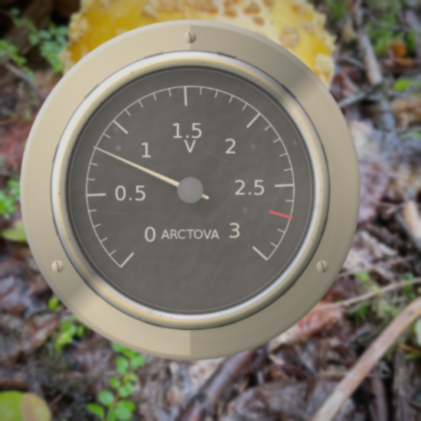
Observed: 0.8 V
